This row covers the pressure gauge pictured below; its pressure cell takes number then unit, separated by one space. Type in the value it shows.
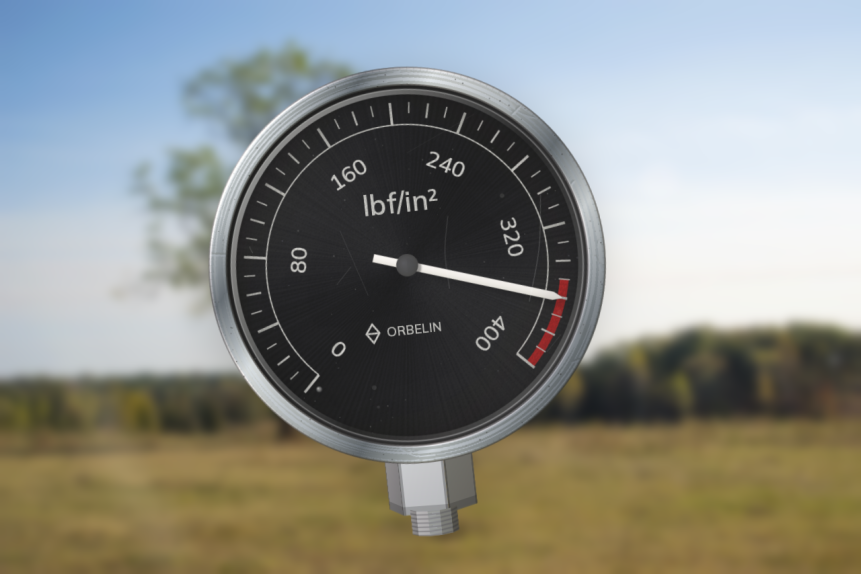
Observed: 360 psi
